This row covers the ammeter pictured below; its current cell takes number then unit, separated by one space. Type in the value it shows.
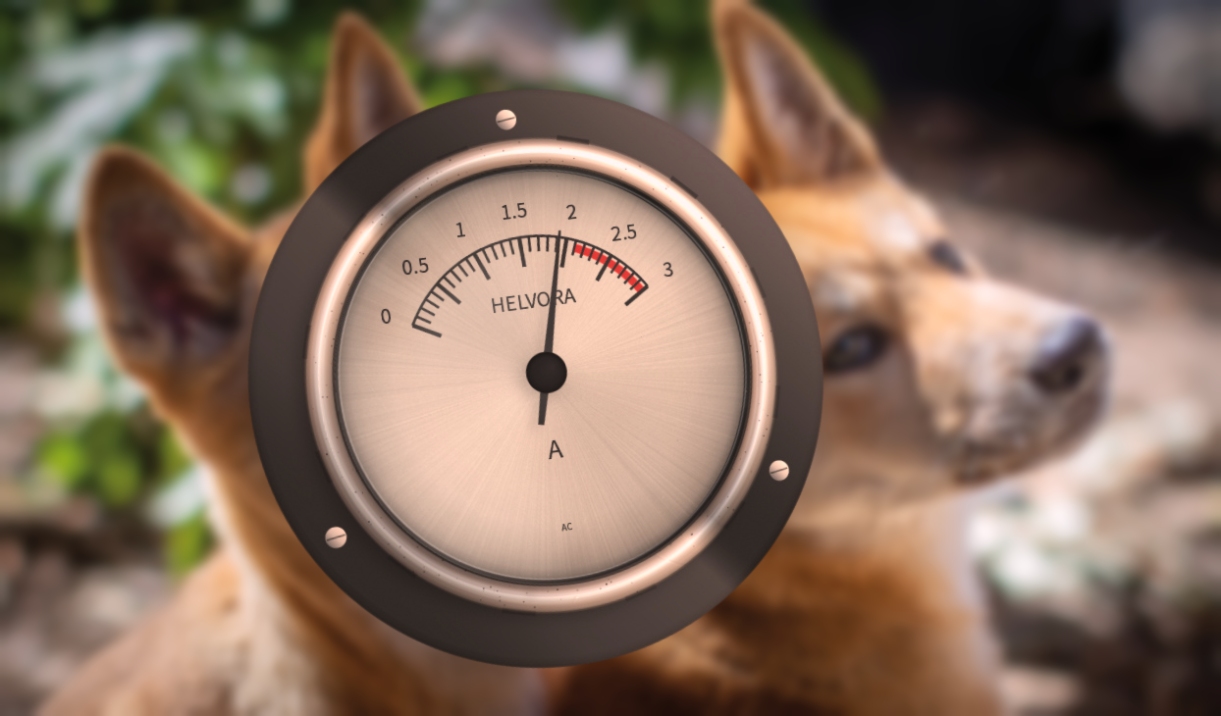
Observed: 1.9 A
